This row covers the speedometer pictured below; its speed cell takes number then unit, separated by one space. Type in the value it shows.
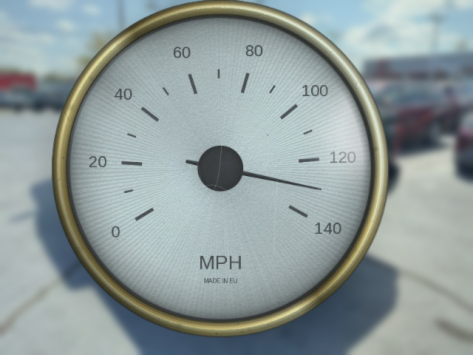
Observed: 130 mph
